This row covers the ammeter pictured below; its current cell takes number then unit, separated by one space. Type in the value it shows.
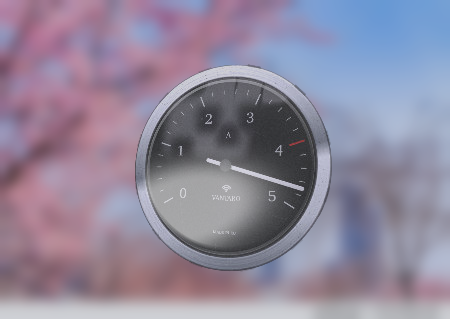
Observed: 4.7 A
